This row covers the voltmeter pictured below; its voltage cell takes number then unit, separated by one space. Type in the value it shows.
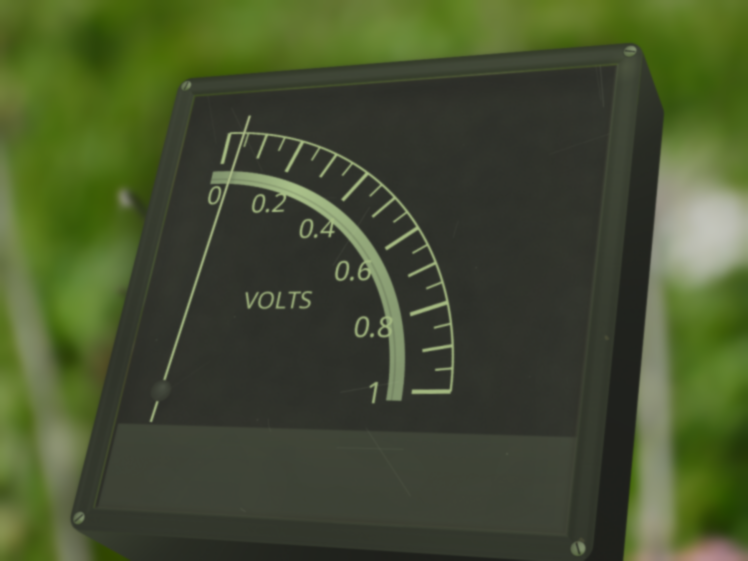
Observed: 0.05 V
